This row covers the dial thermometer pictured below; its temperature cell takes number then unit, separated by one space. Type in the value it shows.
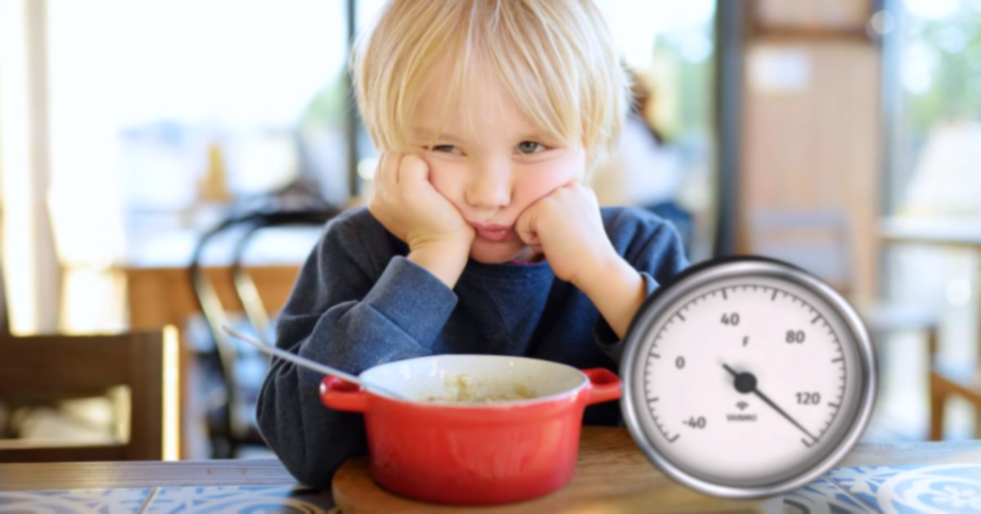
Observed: 136 °F
